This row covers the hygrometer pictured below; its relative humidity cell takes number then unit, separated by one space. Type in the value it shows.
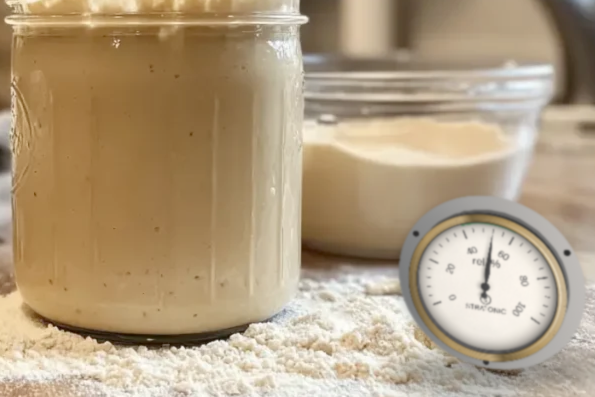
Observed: 52 %
